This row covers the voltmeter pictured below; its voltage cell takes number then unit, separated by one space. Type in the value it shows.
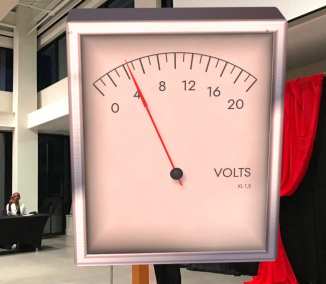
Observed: 4.5 V
